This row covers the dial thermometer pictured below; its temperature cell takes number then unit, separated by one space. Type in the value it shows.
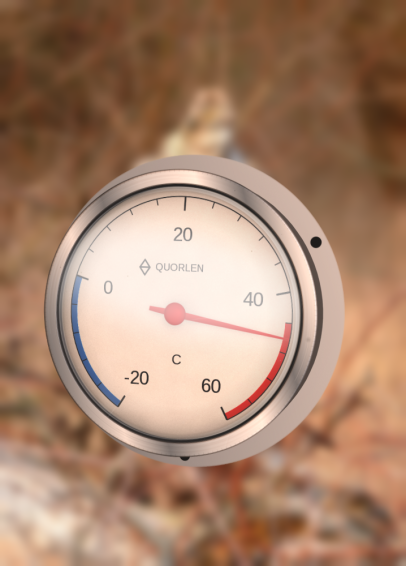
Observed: 46 °C
